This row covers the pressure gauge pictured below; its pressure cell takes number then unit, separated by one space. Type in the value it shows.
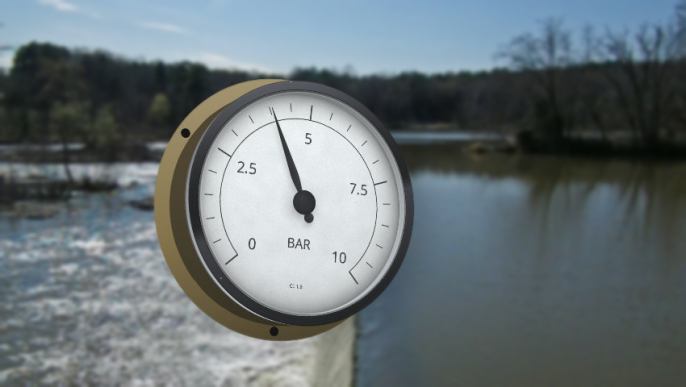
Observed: 4 bar
